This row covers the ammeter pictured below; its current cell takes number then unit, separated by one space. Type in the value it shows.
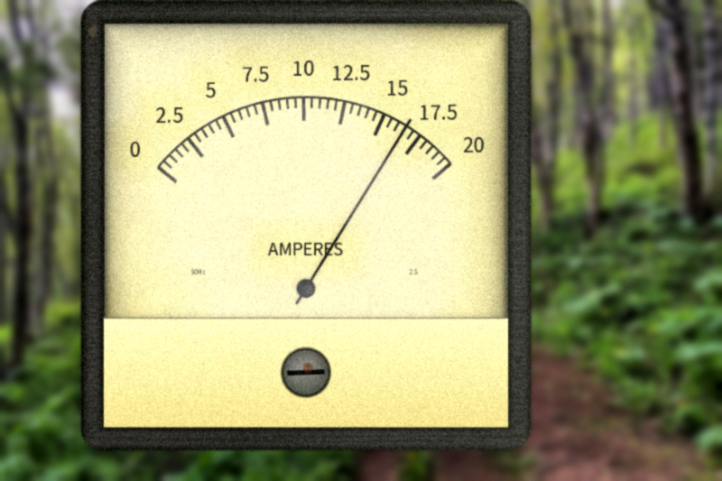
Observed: 16.5 A
